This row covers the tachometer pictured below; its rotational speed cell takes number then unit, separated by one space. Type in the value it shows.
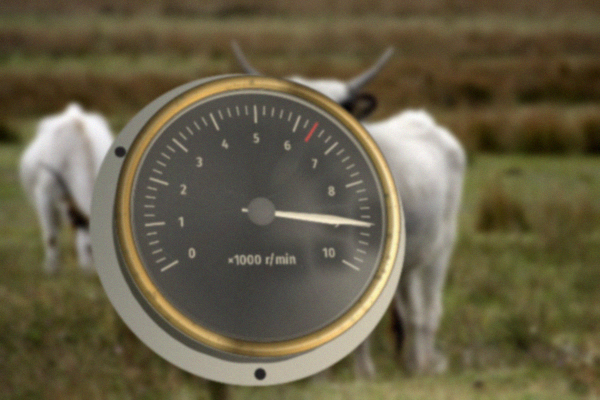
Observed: 9000 rpm
